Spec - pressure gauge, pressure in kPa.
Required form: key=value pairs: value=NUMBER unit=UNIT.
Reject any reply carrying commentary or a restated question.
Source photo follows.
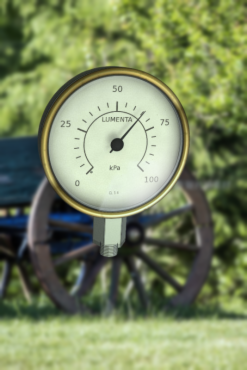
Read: value=65 unit=kPa
